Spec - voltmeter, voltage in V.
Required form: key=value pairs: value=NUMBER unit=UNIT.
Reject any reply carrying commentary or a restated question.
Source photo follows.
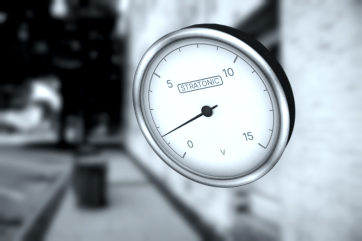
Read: value=1.5 unit=V
